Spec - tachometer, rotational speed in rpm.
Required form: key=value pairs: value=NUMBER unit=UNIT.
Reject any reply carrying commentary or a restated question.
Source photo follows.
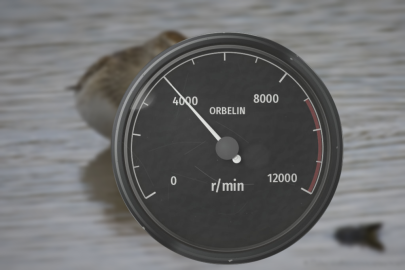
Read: value=4000 unit=rpm
